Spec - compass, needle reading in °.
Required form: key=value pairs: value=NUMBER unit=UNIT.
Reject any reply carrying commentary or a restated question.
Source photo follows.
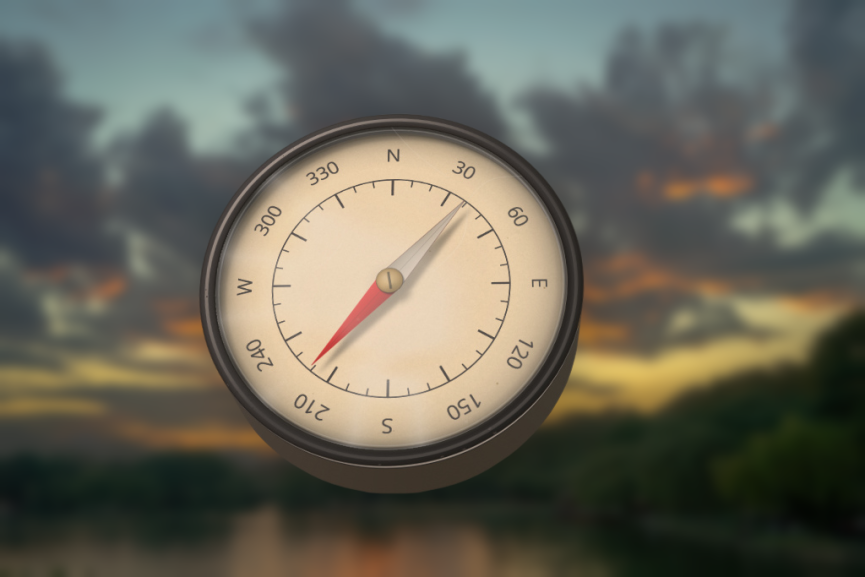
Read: value=220 unit=°
